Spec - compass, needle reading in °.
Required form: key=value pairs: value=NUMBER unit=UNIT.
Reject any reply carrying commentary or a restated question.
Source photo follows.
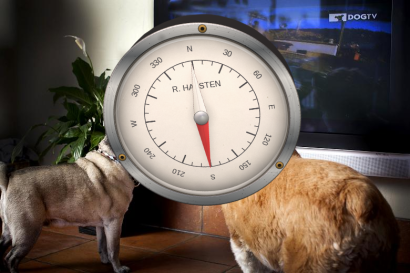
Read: value=180 unit=°
